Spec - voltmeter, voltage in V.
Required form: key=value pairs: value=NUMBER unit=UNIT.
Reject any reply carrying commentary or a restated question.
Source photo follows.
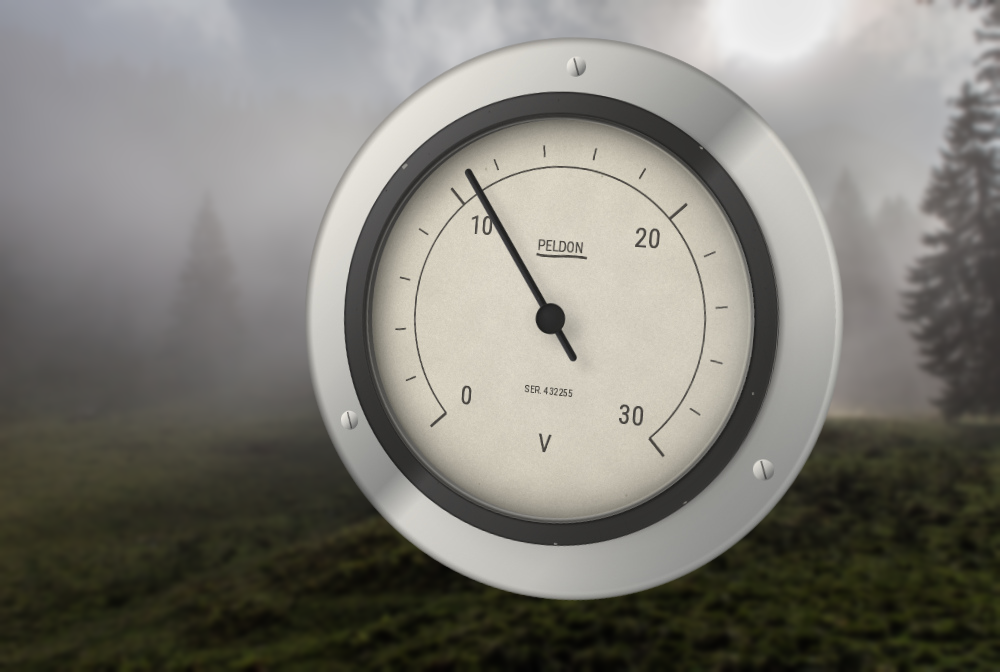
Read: value=11 unit=V
